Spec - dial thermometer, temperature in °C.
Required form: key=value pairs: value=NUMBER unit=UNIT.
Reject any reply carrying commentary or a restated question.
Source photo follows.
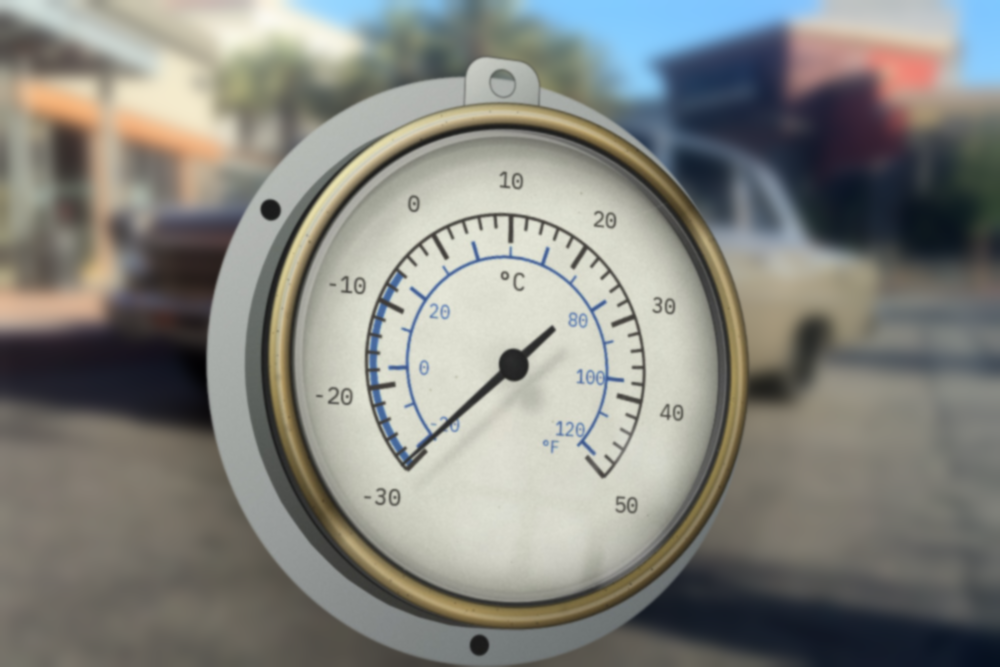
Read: value=-29 unit=°C
